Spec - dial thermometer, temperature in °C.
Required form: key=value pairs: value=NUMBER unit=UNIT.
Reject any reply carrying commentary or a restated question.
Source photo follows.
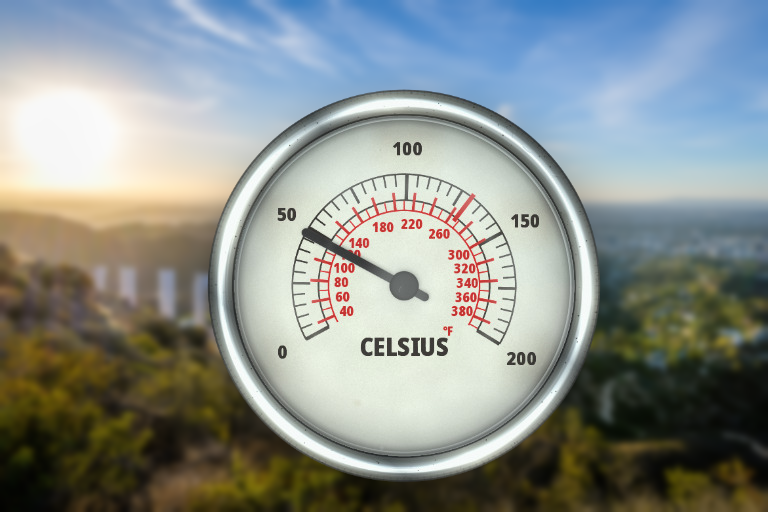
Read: value=47.5 unit=°C
